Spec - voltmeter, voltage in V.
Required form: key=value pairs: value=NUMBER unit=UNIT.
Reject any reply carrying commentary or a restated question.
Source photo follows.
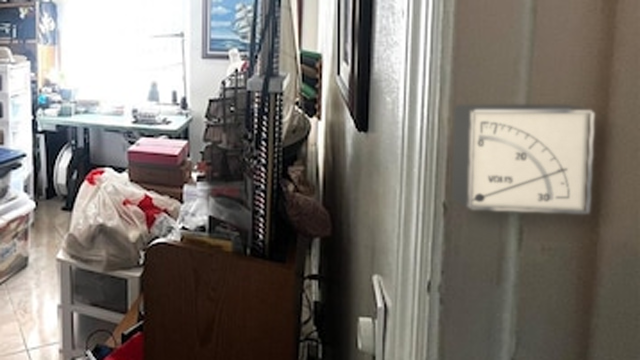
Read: value=26 unit=V
